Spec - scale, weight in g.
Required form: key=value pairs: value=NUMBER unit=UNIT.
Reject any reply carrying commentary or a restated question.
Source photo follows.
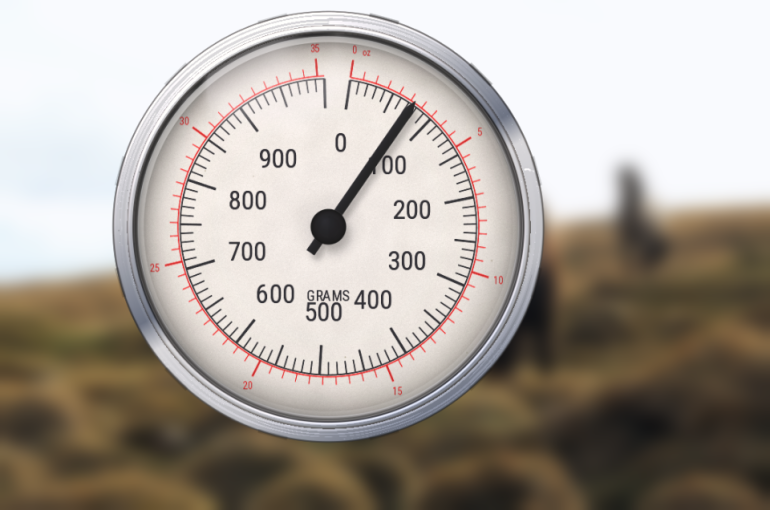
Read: value=75 unit=g
